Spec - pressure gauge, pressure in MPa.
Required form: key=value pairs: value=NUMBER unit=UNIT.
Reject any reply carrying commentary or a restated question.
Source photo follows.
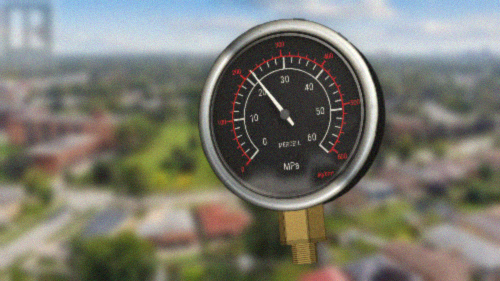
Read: value=22 unit=MPa
